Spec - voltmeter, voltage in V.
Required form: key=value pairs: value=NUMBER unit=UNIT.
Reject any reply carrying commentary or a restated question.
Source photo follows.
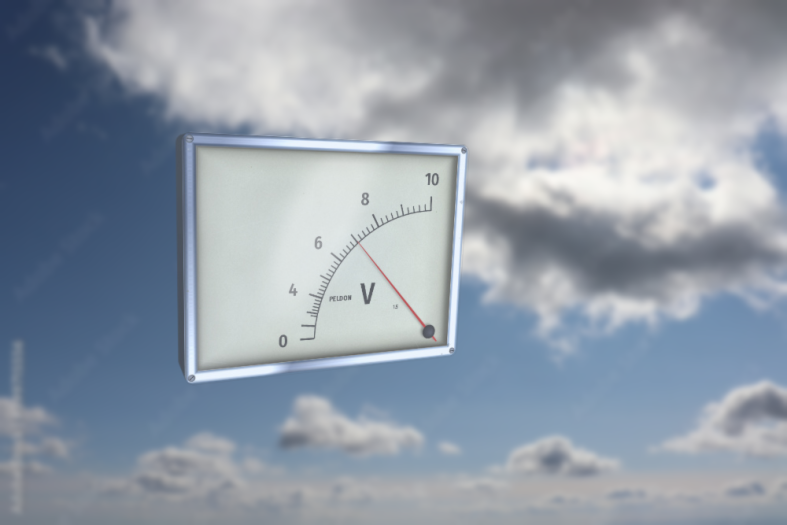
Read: value=7 unit=V
